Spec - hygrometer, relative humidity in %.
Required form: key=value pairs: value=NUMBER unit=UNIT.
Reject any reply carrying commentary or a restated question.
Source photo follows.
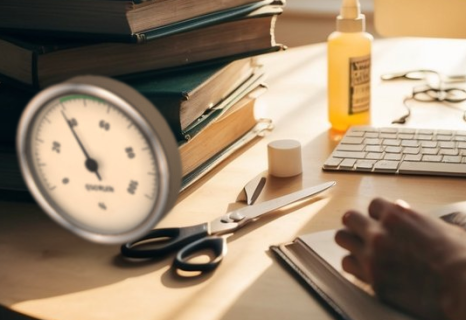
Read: value=40 unit=%
